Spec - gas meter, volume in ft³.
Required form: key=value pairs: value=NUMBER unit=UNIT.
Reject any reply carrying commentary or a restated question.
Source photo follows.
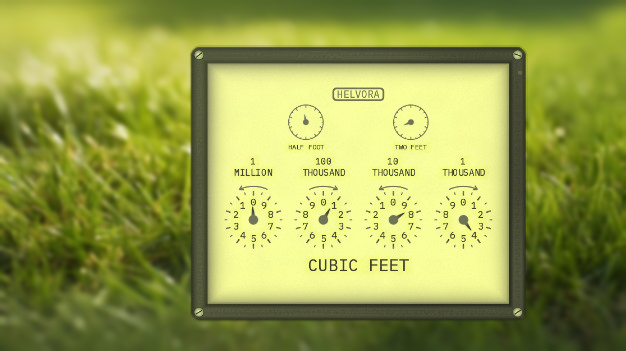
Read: value=8400 unit=ft³
